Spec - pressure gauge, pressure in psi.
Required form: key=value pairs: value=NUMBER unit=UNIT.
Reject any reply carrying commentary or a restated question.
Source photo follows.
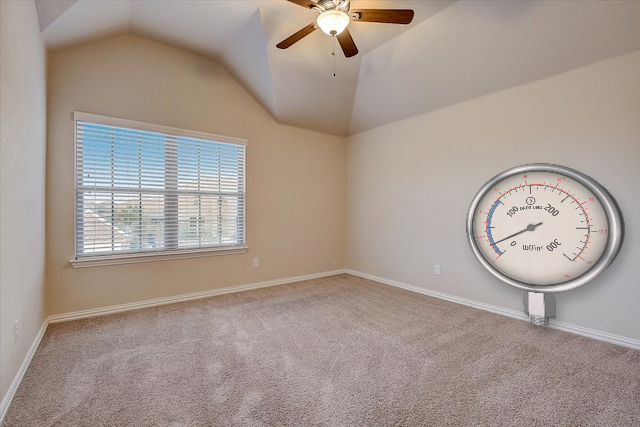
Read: value=20 unit=psi
